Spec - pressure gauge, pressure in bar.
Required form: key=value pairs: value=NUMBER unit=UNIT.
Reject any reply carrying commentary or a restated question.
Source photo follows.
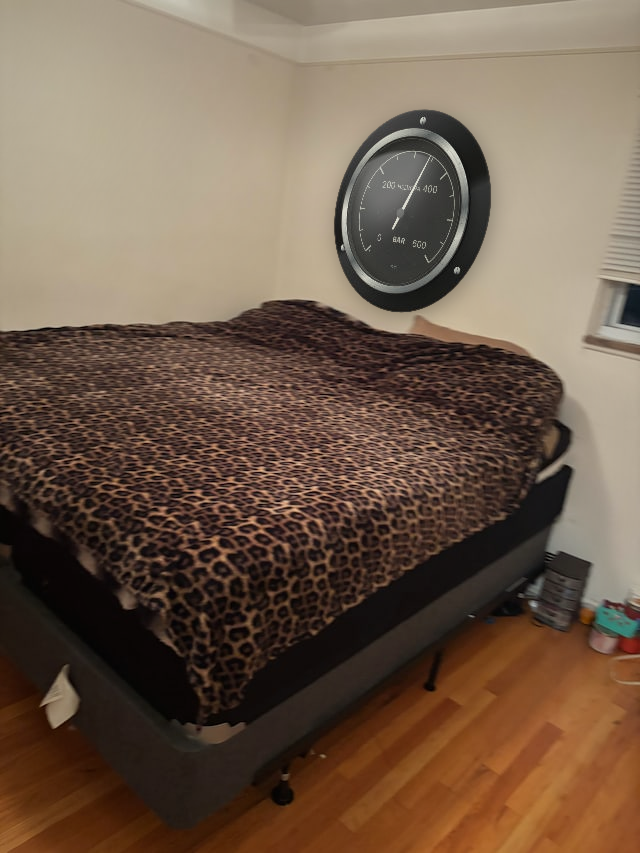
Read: value=350 unit=bar
